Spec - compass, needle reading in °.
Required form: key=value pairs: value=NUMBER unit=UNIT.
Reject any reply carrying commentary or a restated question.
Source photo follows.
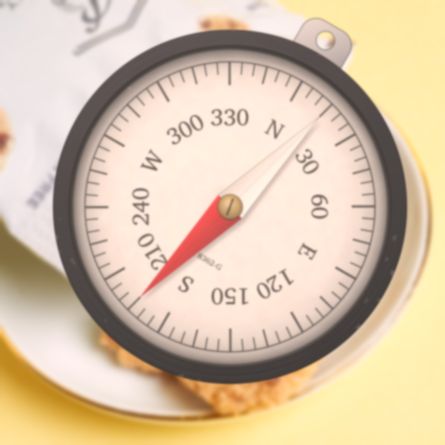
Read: value=195 unit=°
